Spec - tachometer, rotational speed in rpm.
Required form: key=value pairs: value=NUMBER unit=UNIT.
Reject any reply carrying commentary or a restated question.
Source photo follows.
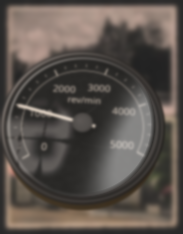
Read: value=1000 unit=rpm
